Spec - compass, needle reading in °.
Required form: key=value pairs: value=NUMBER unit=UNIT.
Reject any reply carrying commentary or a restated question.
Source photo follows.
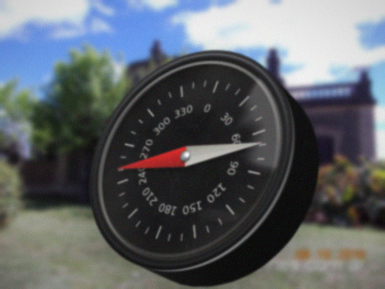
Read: value=250 unit=°
